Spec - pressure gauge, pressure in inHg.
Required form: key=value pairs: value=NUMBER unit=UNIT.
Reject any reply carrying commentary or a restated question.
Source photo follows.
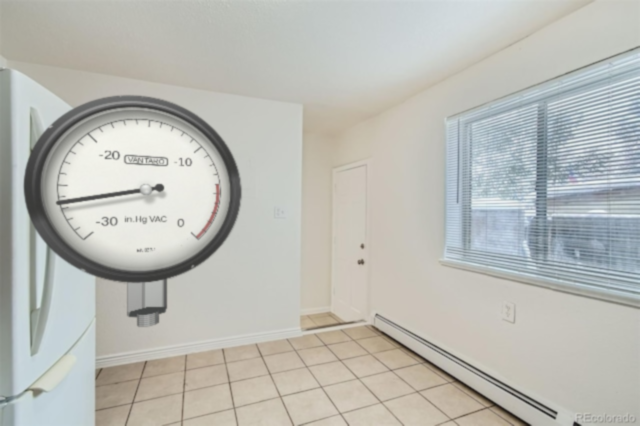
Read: value=-26.5 unit=inHg
